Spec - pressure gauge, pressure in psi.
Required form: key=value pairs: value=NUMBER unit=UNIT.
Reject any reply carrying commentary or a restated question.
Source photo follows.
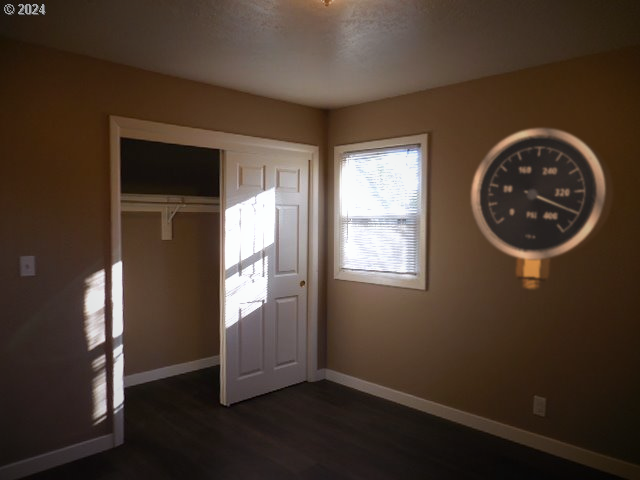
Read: value=360 unit=psi
